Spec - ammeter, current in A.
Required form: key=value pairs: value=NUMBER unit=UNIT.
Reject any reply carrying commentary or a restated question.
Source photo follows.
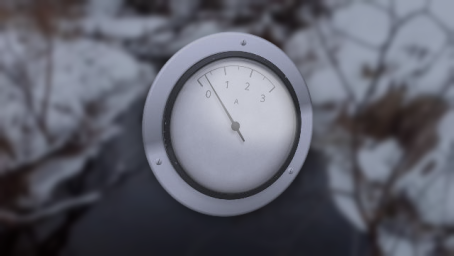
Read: value=0.25 unit=A
